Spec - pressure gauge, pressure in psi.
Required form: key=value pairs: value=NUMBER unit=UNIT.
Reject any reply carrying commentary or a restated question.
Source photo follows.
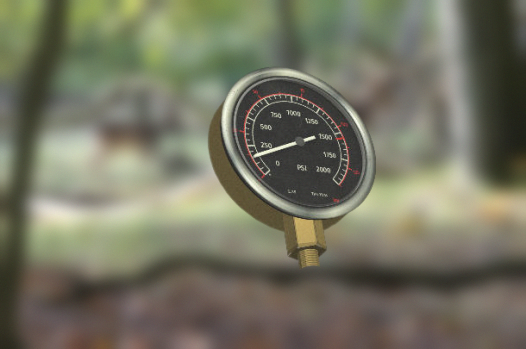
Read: value=150 unit=psi
